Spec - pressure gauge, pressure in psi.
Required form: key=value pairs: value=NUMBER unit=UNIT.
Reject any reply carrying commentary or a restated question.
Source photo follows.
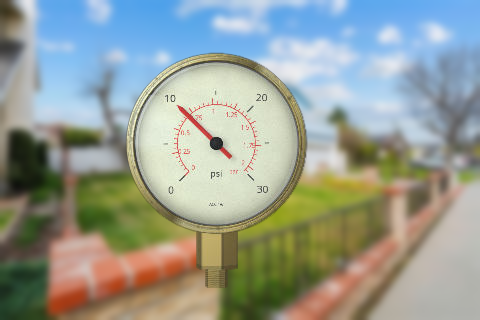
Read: value=10 unit=psi
